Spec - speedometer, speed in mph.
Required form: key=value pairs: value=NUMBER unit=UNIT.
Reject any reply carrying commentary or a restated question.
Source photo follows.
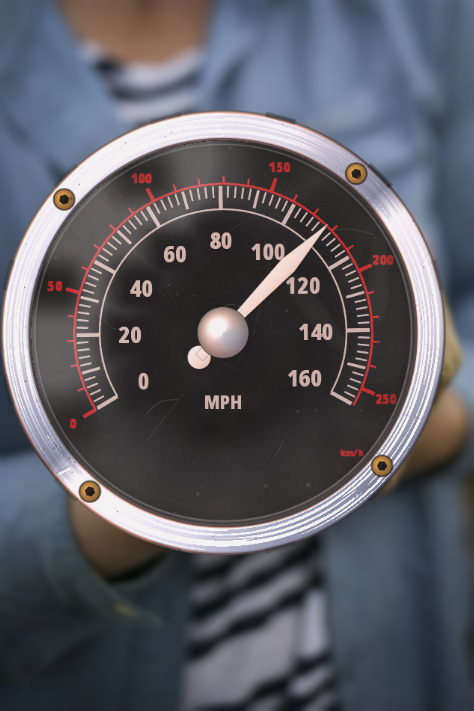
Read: value=110 unit=mph
